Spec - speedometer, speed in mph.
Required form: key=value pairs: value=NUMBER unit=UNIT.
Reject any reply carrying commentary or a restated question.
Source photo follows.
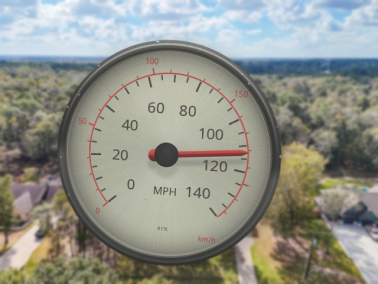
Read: value=112.5 unit=mph
